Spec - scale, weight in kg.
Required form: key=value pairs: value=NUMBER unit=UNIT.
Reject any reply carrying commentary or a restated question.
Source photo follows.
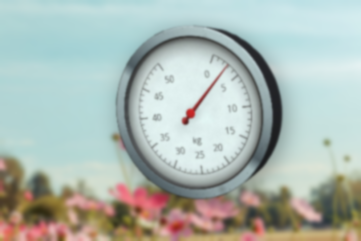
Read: value=3 unit=kg
